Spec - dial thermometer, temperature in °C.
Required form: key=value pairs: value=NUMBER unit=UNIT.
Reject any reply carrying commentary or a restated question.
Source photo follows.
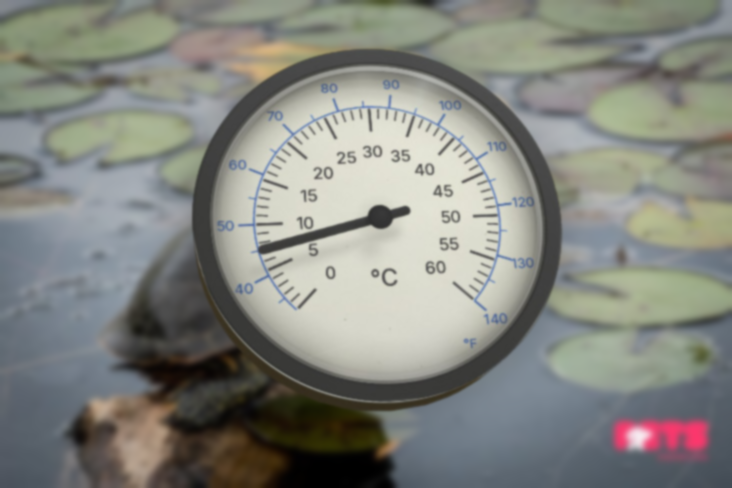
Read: value=7 unit=°C
